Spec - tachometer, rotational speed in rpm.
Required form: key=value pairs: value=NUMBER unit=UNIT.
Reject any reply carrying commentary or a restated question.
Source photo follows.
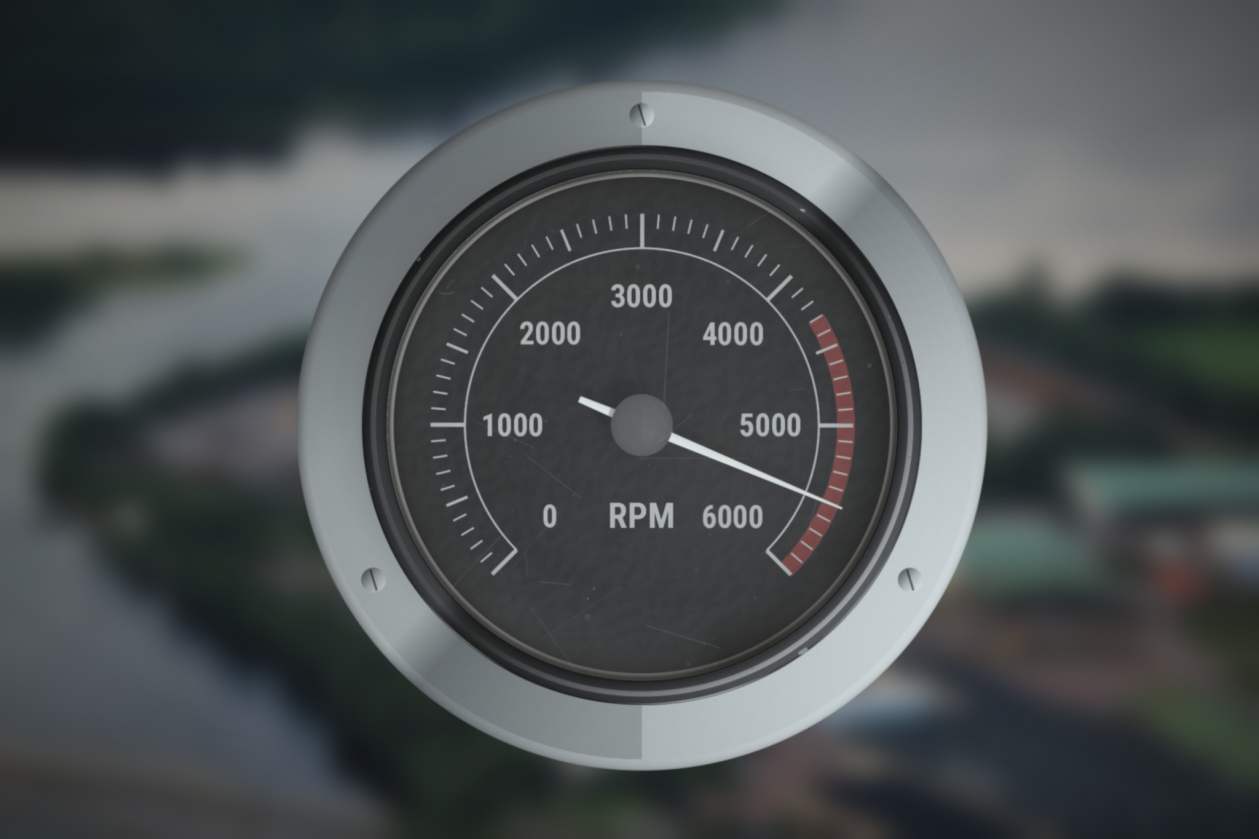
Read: value=5500 unit=rpm
